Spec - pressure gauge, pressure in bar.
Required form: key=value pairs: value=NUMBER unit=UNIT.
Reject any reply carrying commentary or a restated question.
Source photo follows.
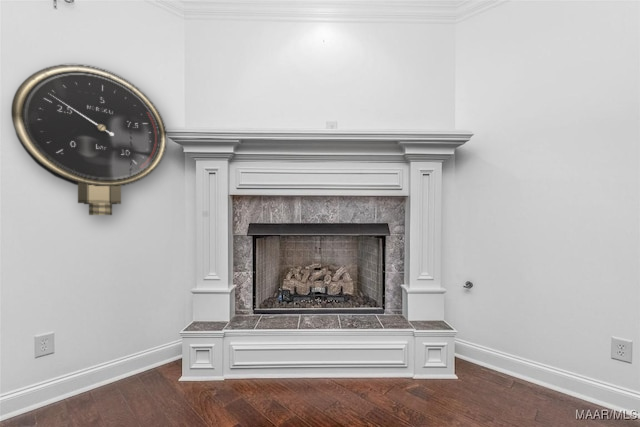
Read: value=2.75 unit=bar
